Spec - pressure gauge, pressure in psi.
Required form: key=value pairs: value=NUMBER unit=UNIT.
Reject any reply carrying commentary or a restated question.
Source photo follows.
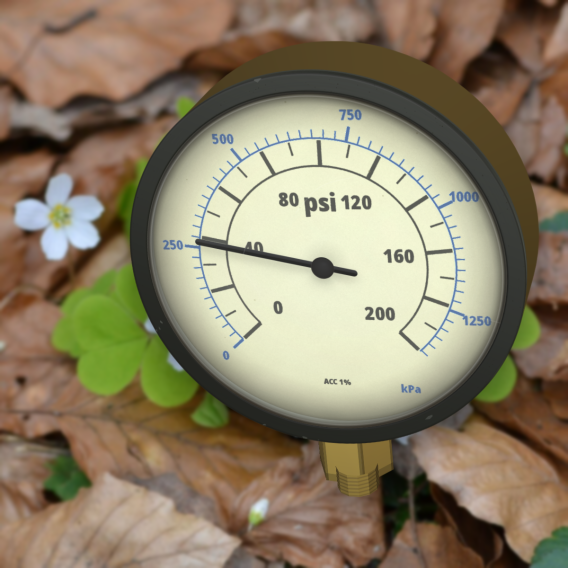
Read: value=40 unit=psi
